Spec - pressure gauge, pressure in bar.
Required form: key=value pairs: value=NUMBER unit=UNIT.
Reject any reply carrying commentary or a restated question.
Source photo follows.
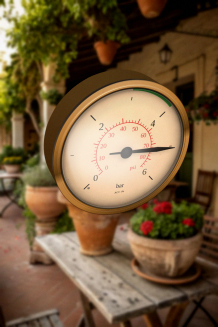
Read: value=5 unit=bar
